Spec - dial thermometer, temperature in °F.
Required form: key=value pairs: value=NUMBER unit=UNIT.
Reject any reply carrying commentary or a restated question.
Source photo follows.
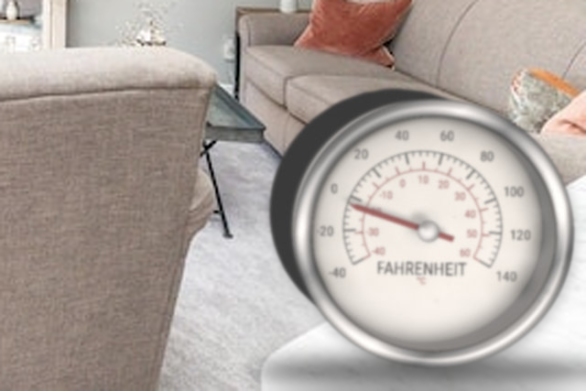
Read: value=-4 unit=°F
